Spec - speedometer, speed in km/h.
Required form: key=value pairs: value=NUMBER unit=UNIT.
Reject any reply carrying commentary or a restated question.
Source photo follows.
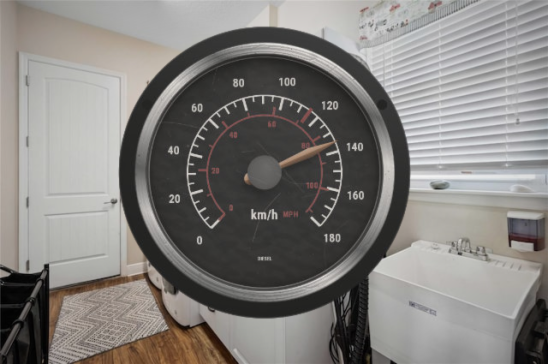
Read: value=135 unit=km/h
